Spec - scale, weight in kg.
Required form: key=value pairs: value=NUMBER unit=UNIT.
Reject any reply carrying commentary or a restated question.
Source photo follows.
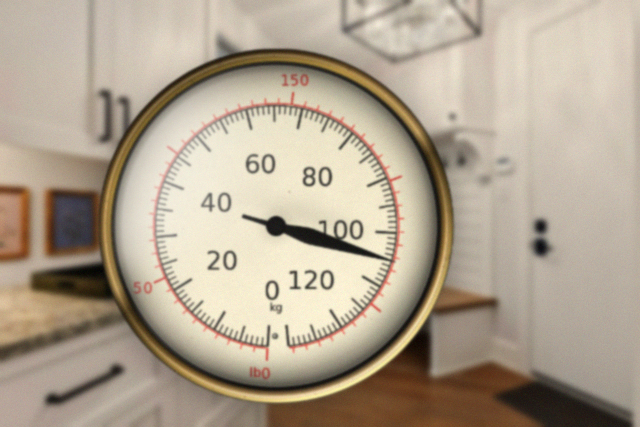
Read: value=105 unit=kg
